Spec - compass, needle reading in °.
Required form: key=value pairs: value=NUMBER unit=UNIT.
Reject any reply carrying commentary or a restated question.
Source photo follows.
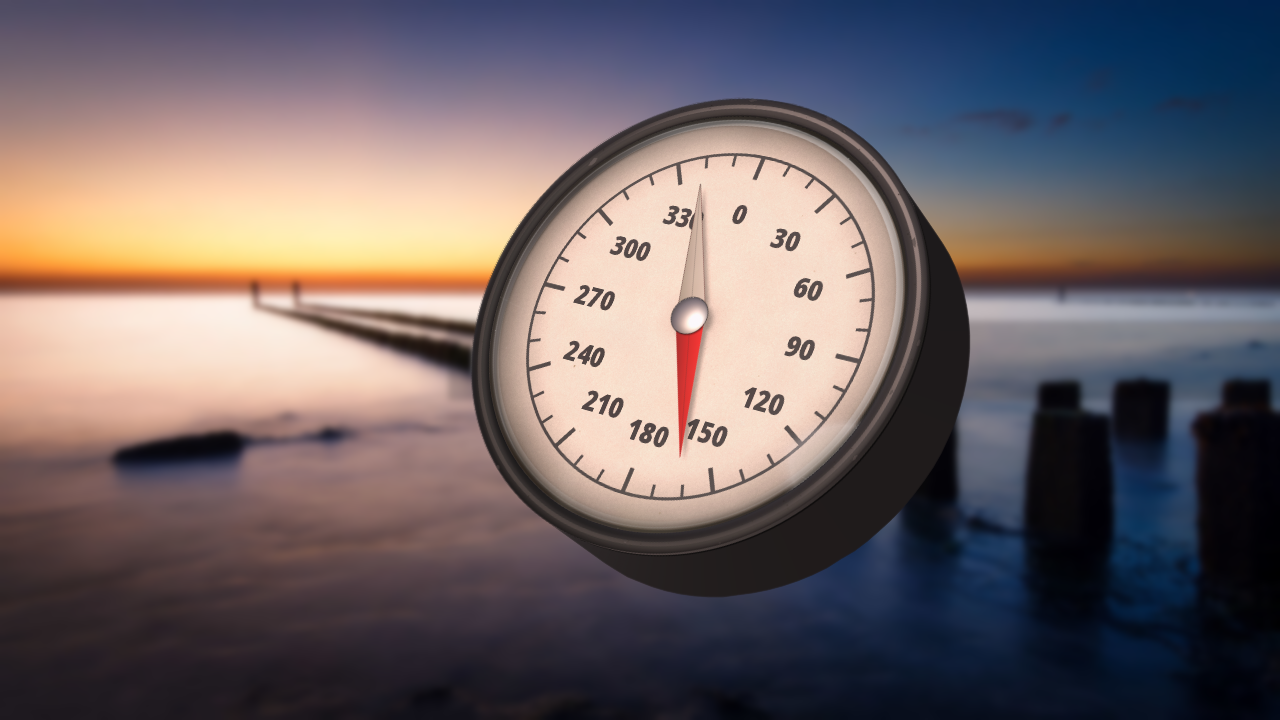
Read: value=160 unit=°
